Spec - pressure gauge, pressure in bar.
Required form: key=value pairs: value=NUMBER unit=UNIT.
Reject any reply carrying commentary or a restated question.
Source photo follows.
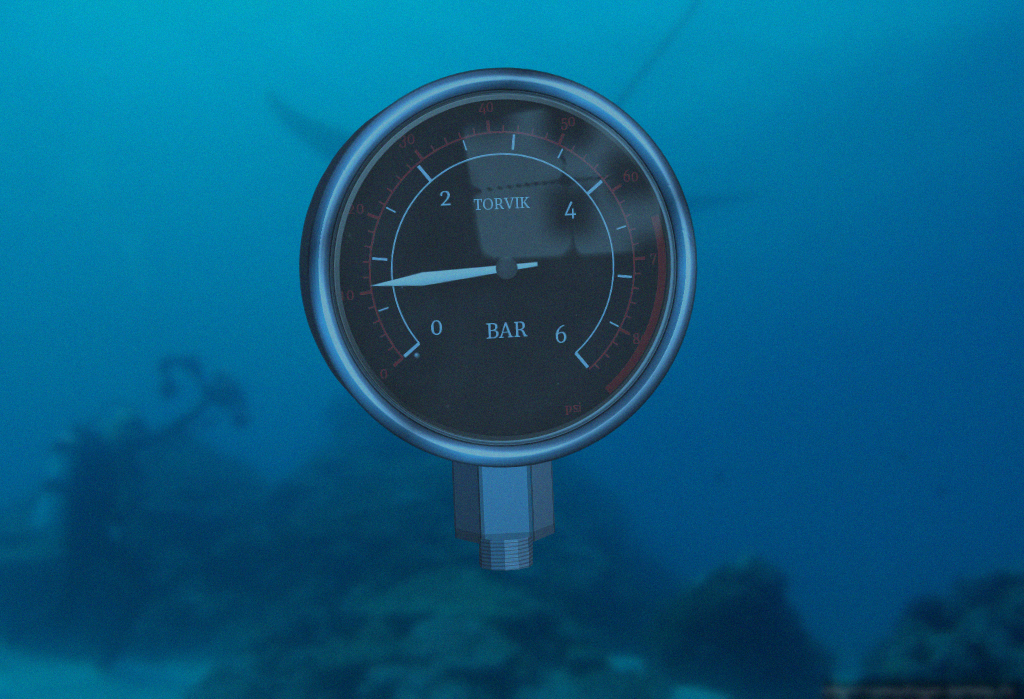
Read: value=0.75 unit=bar
